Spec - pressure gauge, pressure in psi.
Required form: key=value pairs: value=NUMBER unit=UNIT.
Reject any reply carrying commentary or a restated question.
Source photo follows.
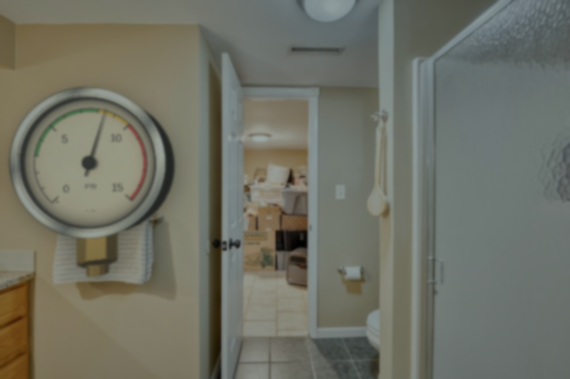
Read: value=8.5 unit=psi
